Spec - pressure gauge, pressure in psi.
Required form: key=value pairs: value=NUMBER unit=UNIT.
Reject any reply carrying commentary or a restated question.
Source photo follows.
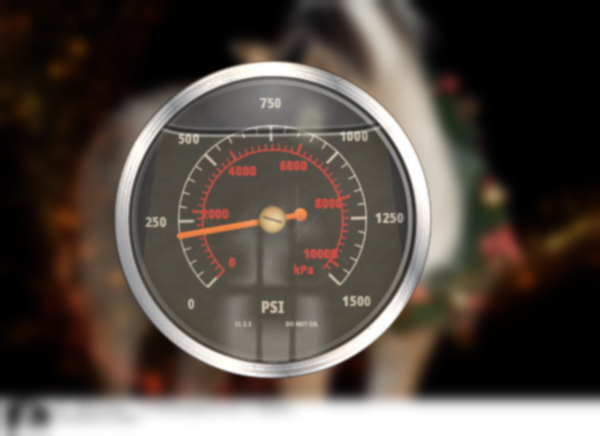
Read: value=200 unit=psi
